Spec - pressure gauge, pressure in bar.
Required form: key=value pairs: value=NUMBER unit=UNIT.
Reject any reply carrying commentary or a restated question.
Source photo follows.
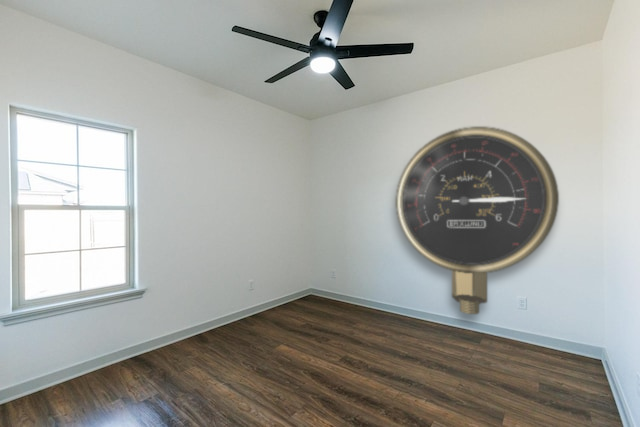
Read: value=5.25 unit=bar
